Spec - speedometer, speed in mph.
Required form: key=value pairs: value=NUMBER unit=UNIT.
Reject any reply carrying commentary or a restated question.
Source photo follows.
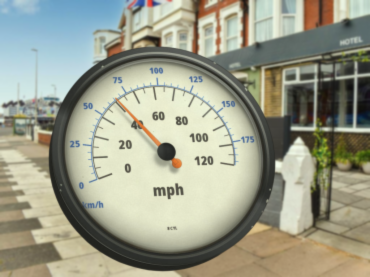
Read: value=40 unit=mph
